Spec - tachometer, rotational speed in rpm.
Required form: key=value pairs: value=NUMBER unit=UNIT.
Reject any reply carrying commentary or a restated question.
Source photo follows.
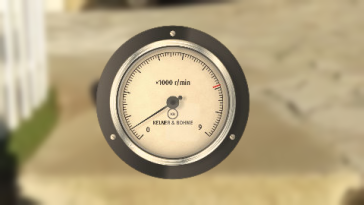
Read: value=500 unit=rpm
